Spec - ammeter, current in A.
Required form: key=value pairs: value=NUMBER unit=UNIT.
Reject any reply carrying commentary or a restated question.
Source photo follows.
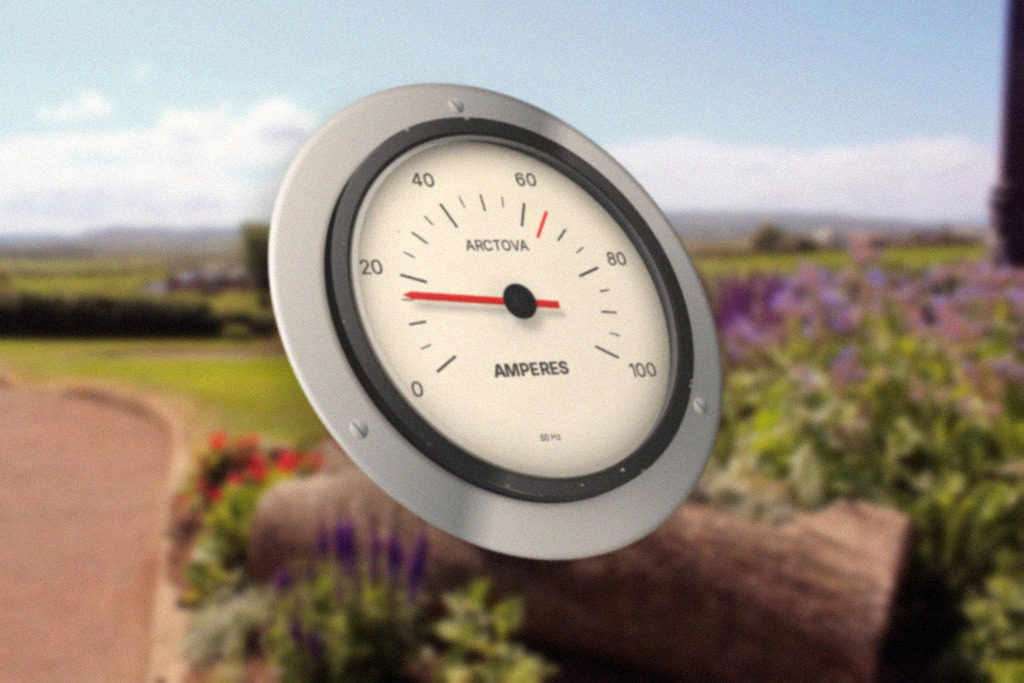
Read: value=15 unit=A
